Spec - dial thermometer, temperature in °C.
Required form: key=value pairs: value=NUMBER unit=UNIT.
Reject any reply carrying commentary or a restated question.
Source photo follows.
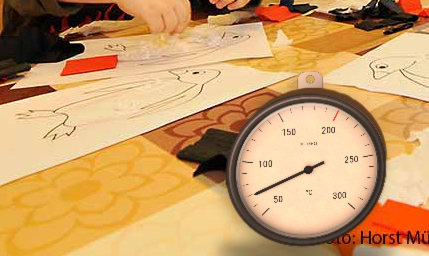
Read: value=70 unit=°C
